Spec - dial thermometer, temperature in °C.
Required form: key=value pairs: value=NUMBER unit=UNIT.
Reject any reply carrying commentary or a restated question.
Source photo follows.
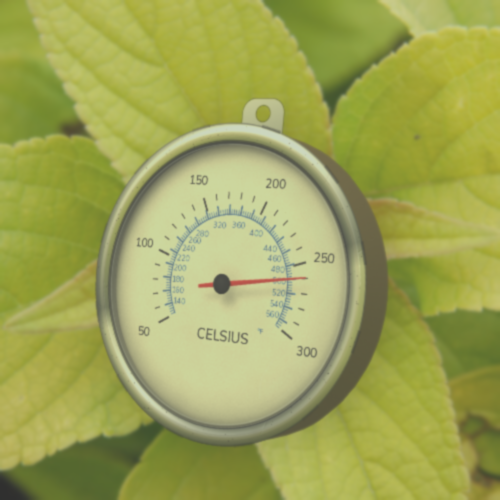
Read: value=260 unit=°C
